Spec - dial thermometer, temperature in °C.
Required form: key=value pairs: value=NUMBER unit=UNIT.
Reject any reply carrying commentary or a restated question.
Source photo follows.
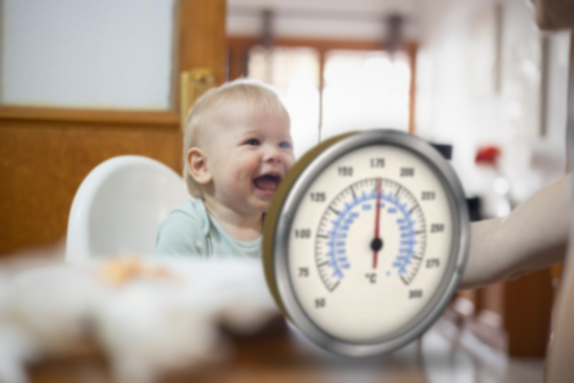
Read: value=175 unit=°C
